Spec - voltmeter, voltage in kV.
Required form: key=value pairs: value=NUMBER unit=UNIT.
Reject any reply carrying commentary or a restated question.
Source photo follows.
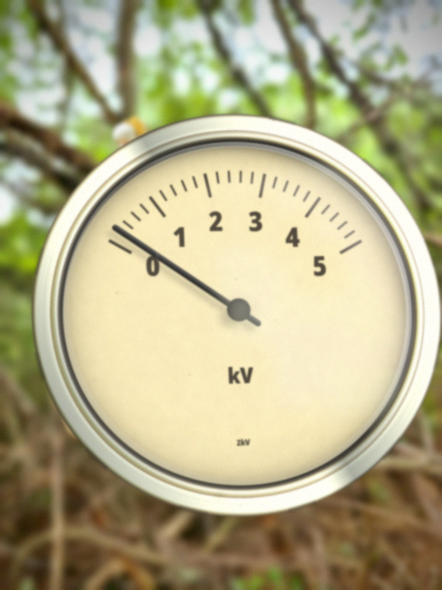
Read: value=0.2 unit=kV
